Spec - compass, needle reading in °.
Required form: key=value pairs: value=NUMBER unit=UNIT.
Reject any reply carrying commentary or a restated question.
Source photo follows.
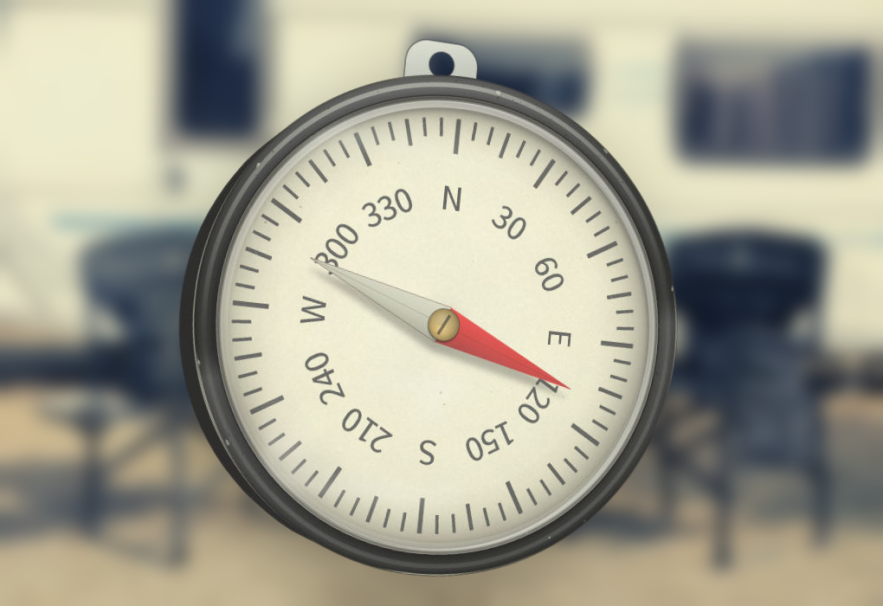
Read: value=110 unit=°
